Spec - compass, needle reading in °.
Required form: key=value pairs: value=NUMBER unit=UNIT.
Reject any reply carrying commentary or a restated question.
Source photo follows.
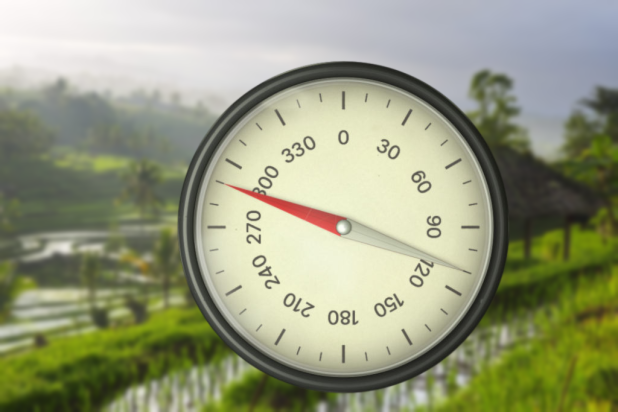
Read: value=290 unit=°
